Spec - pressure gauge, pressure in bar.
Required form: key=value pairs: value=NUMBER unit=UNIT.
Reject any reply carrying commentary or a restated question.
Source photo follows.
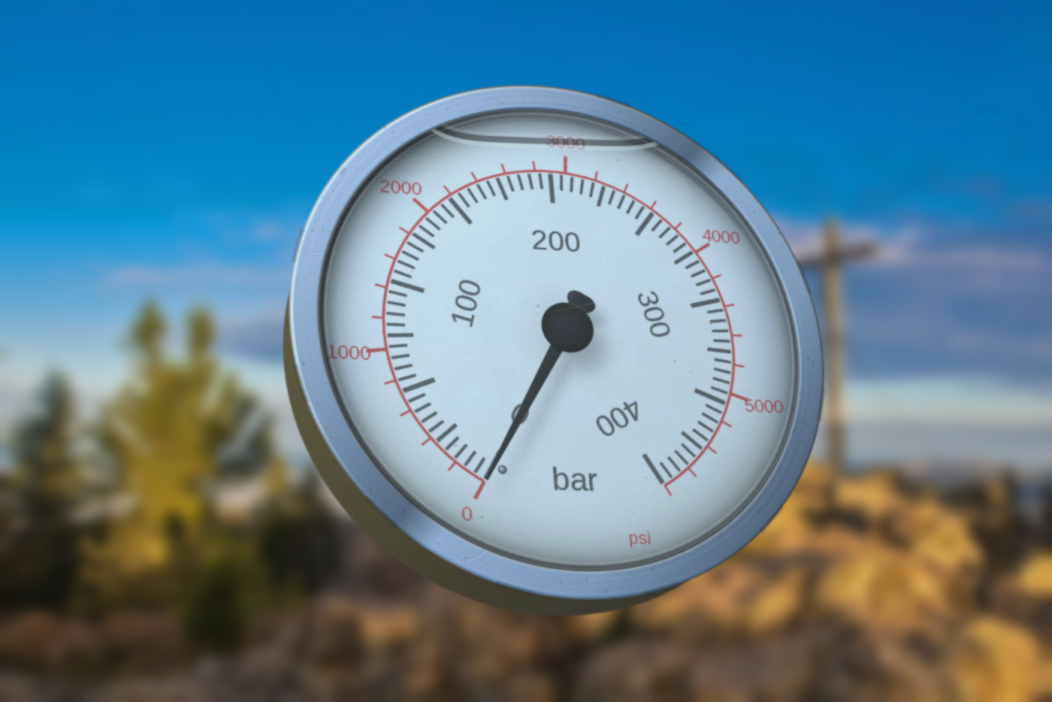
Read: value=0 unit=bar
